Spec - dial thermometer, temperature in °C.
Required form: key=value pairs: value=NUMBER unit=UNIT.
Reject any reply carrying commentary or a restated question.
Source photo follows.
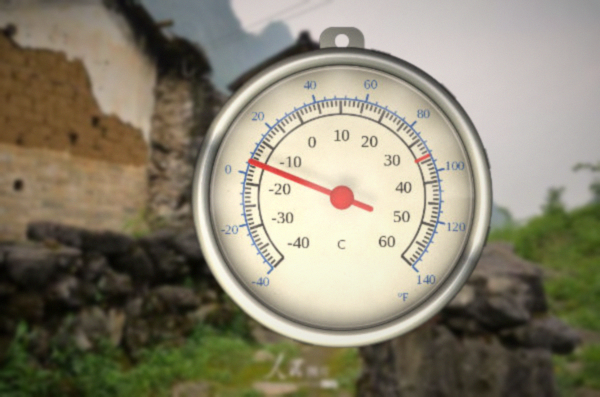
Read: value=-15 unit=°C
